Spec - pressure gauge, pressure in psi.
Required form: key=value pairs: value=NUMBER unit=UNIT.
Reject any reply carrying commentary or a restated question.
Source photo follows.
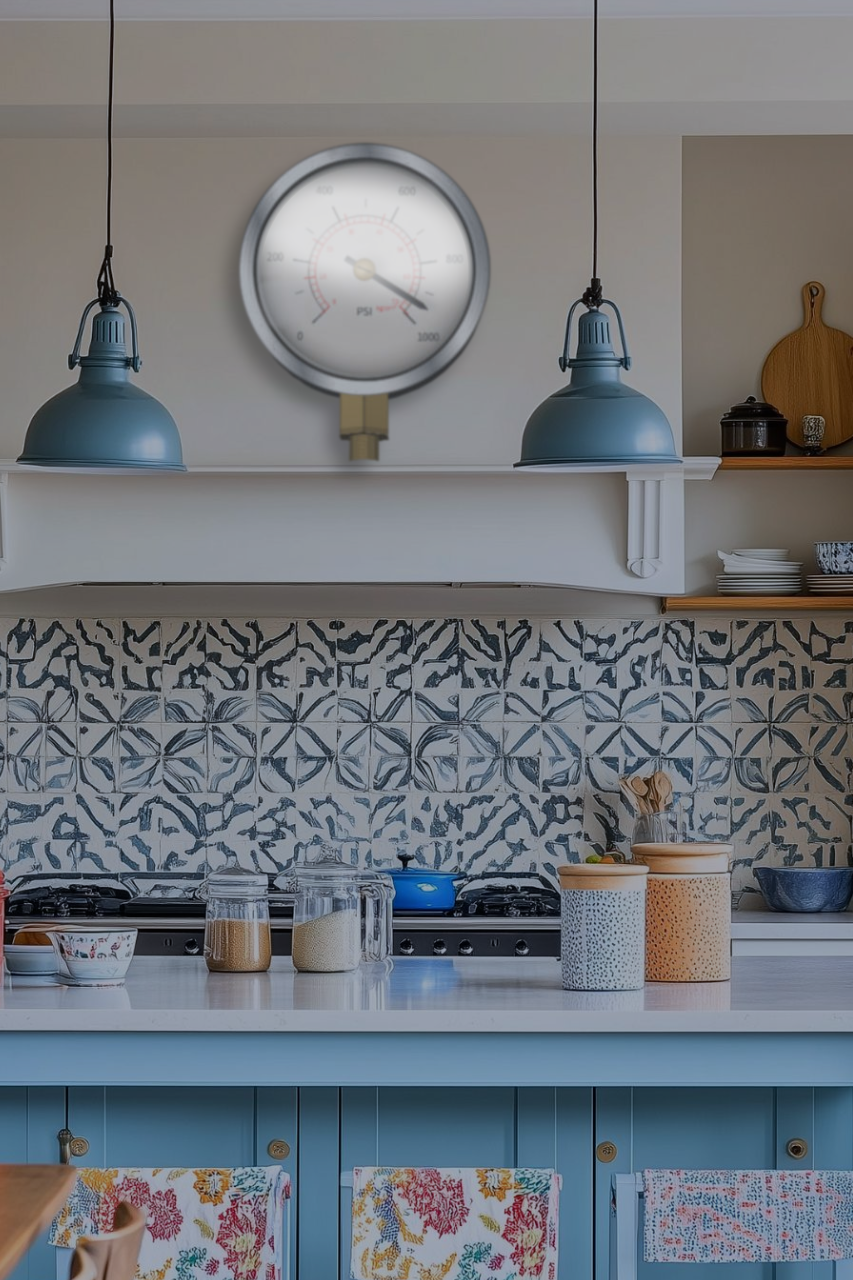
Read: value=950 unit=psi
